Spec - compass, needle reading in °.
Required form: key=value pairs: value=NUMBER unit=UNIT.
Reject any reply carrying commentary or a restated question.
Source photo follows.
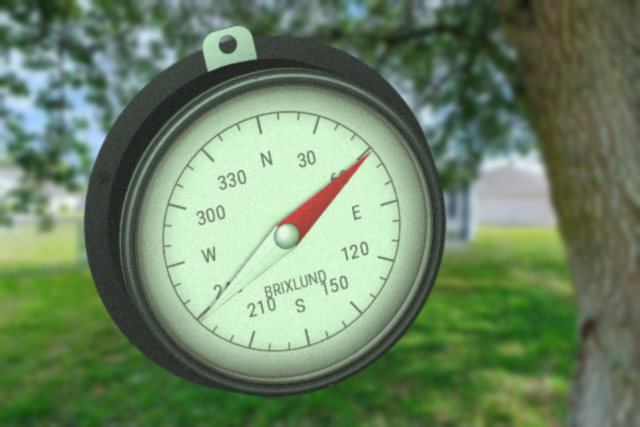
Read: value=60 unit=°
